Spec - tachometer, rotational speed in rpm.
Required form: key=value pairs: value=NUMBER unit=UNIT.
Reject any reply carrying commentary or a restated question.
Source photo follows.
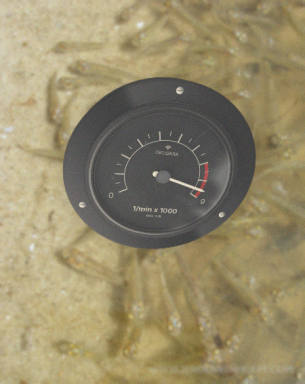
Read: value=8500 unit=rpm
